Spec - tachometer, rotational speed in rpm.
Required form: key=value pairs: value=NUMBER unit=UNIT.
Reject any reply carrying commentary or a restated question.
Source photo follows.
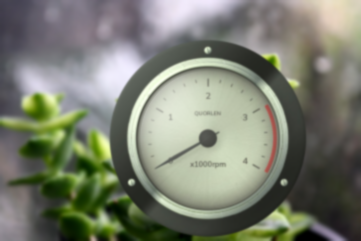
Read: value=0 unit=rpm
